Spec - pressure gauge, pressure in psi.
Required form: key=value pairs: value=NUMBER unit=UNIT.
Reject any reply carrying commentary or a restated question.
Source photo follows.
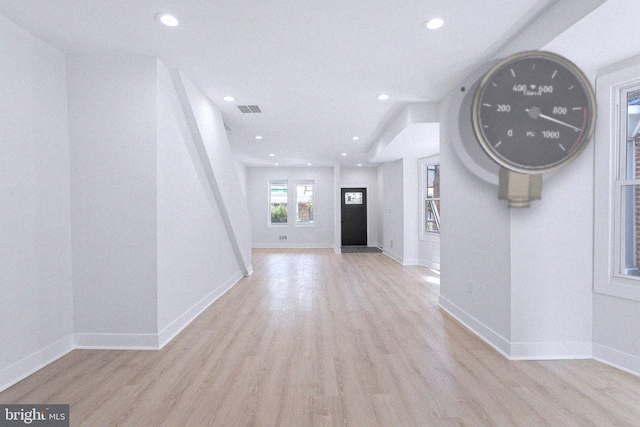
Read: value=900 unit=psi
